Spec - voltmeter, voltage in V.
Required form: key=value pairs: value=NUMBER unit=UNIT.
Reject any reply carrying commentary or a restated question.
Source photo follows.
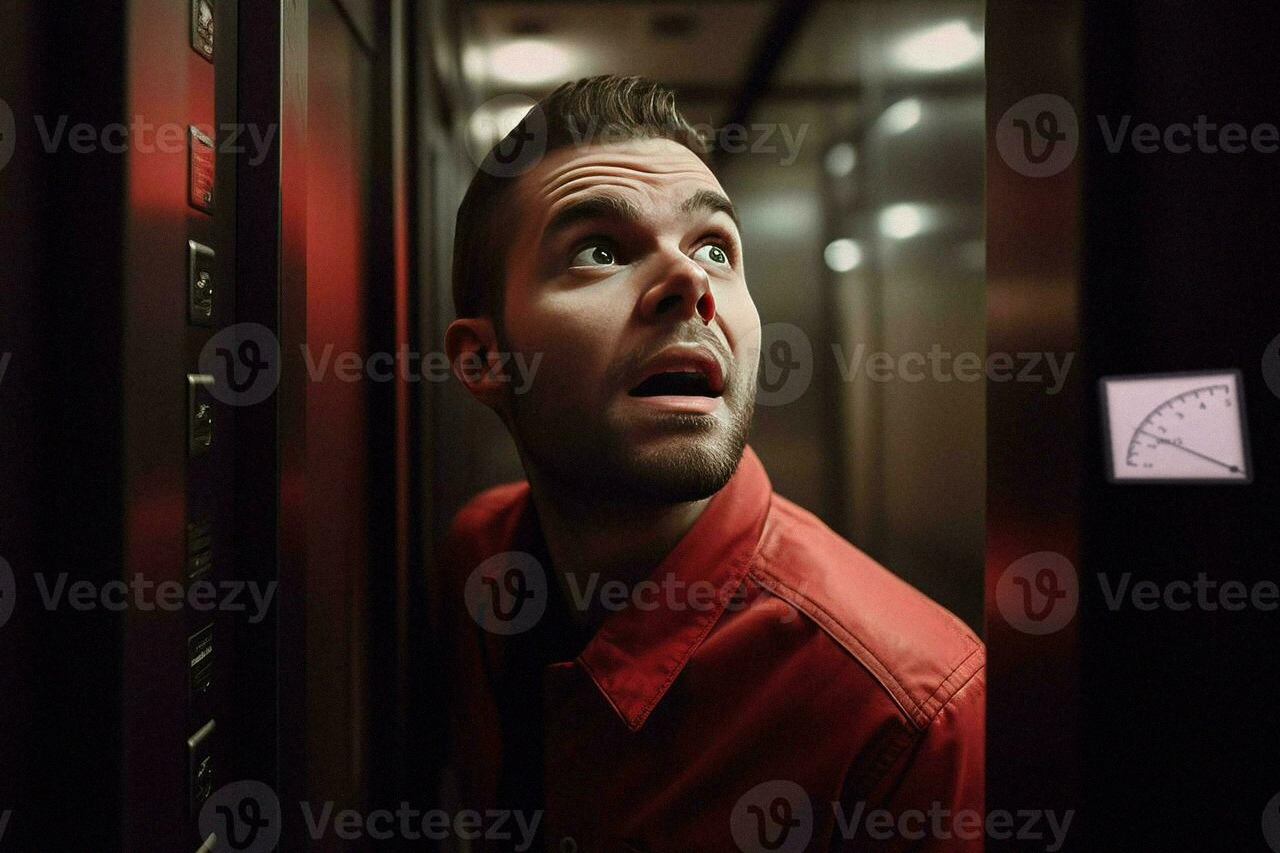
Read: value=1.5 unit=V
